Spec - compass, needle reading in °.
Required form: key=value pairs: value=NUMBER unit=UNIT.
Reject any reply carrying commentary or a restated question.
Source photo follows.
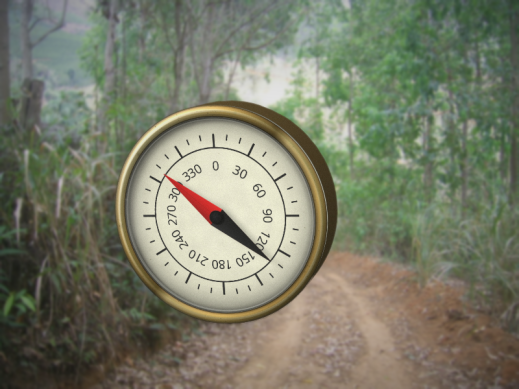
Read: value=310 unit=°
